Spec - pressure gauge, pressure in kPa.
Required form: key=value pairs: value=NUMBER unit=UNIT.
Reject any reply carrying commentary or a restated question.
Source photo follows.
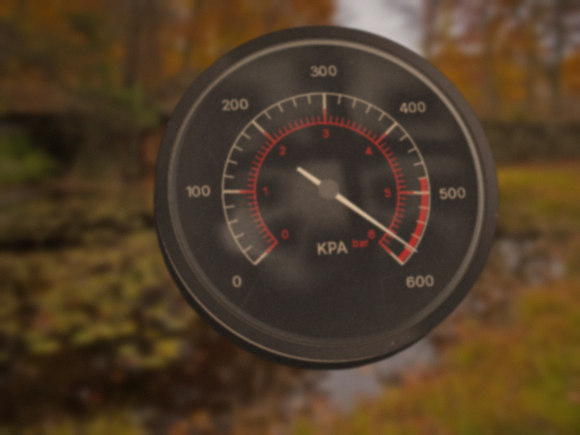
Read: value=580 unit=kPa
